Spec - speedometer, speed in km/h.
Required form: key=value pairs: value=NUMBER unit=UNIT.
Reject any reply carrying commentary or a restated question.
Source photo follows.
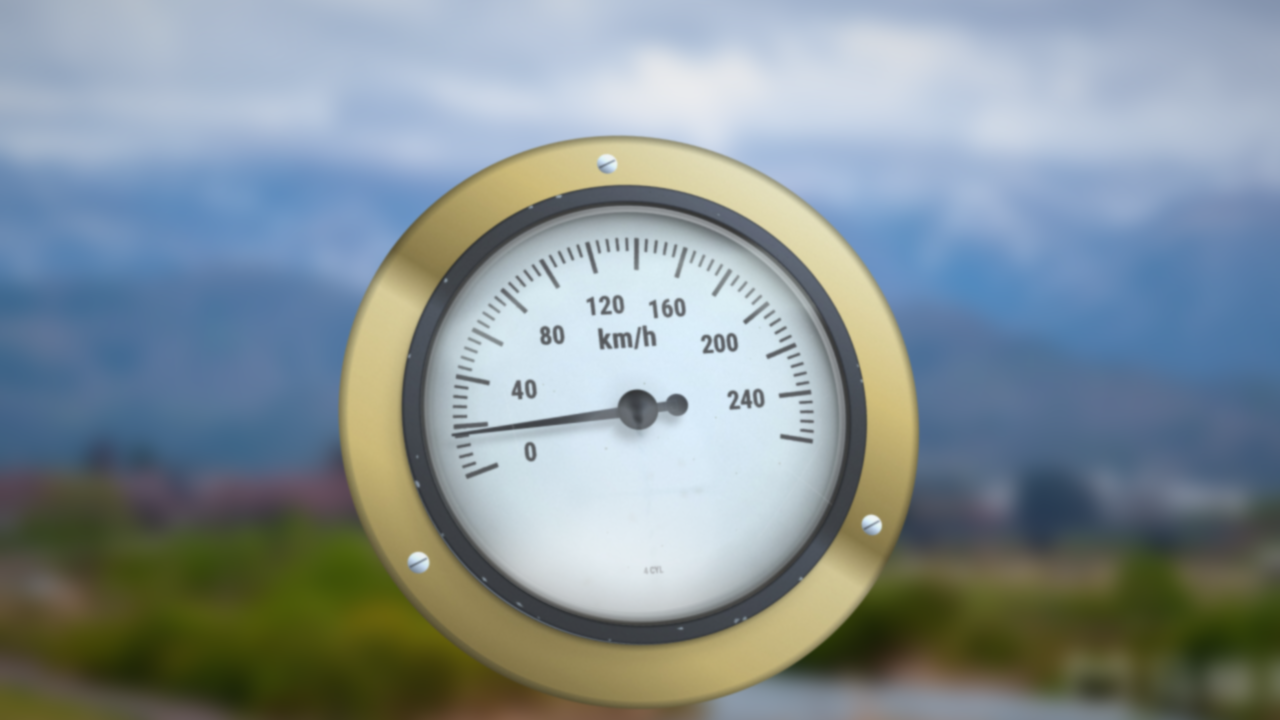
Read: value=16 unit=km/h
